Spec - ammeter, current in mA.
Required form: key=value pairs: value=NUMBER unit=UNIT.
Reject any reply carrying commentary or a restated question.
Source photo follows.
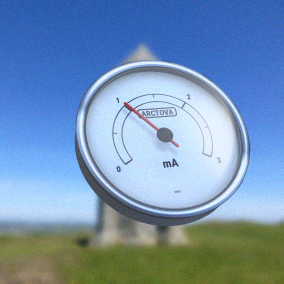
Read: value=1 unit=mA
